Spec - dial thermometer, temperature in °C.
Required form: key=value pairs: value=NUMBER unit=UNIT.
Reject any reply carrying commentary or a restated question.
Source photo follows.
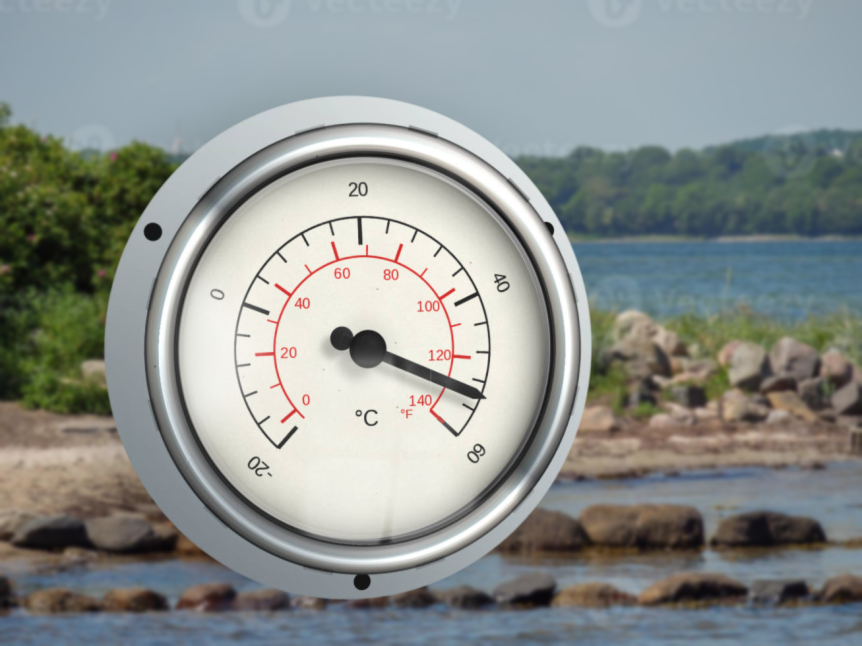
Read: value=54 unit=°C
